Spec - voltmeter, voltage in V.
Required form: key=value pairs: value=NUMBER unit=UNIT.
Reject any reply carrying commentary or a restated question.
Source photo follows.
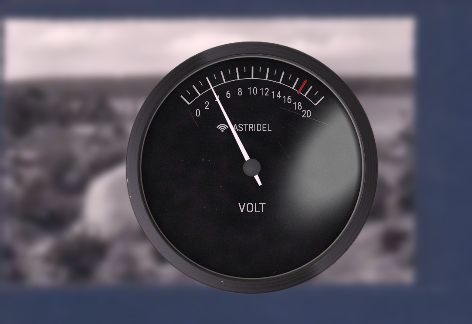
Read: value=4 unit=V
